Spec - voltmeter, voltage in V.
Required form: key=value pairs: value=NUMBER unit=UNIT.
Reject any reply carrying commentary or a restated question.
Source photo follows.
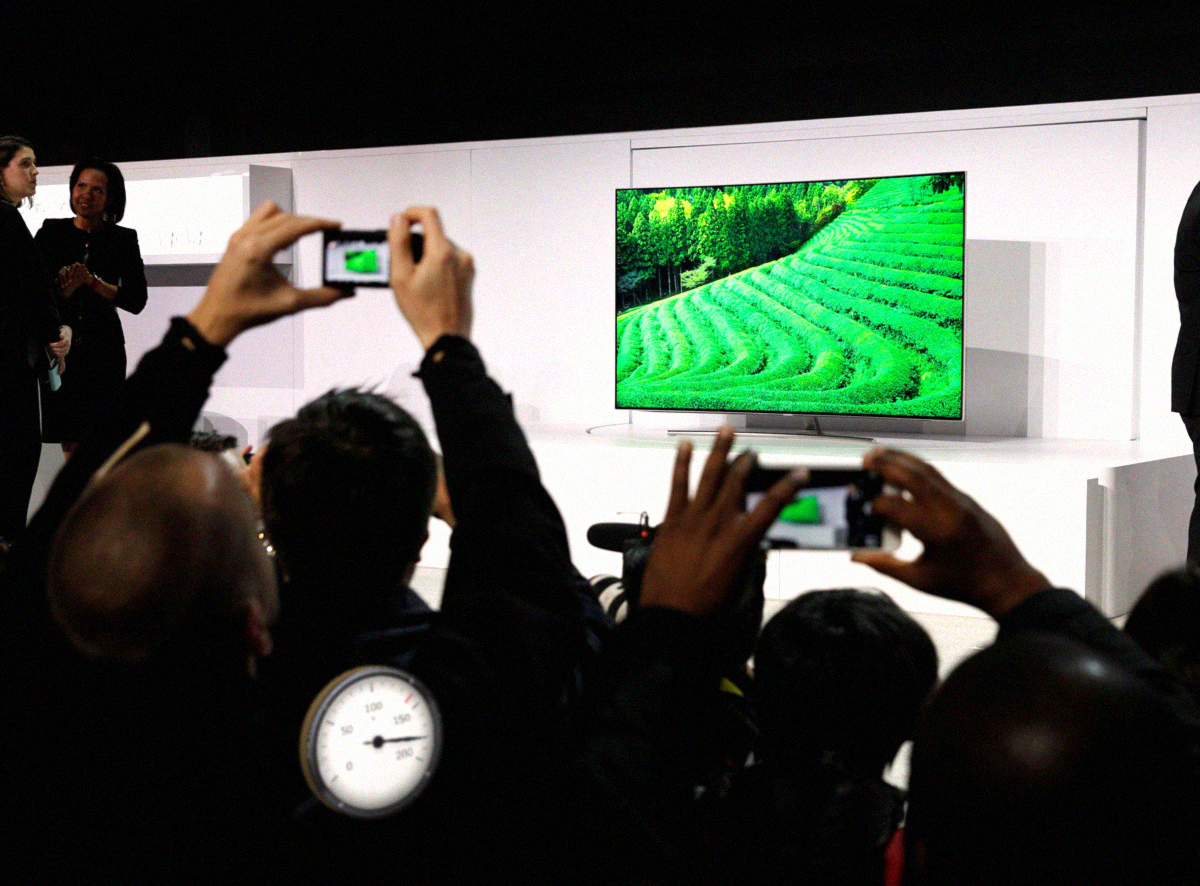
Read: value=180 unit=V
